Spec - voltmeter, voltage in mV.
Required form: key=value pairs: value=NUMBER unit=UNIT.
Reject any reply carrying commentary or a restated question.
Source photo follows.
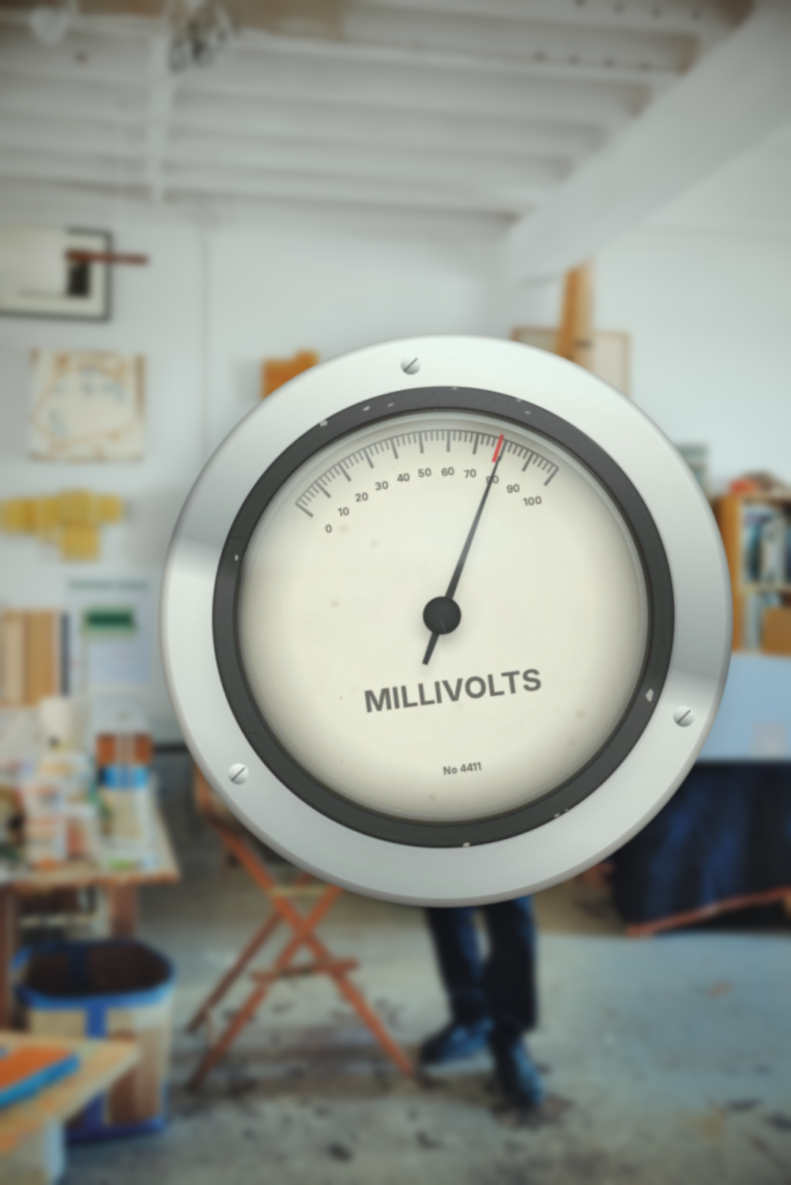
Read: value=80 unit=mV
